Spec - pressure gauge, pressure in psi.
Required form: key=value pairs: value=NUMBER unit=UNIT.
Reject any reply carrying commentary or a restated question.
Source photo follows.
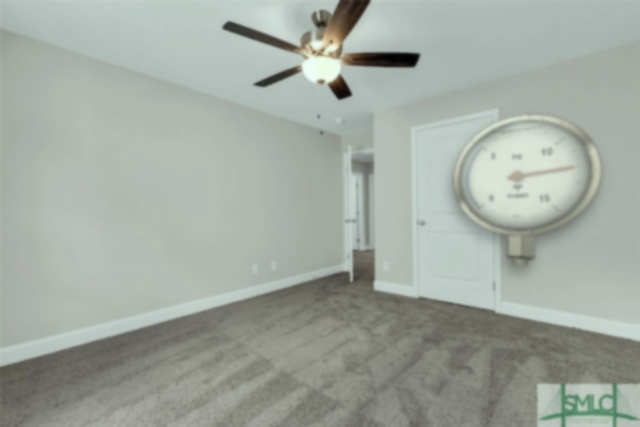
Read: value=12 unit=psi
